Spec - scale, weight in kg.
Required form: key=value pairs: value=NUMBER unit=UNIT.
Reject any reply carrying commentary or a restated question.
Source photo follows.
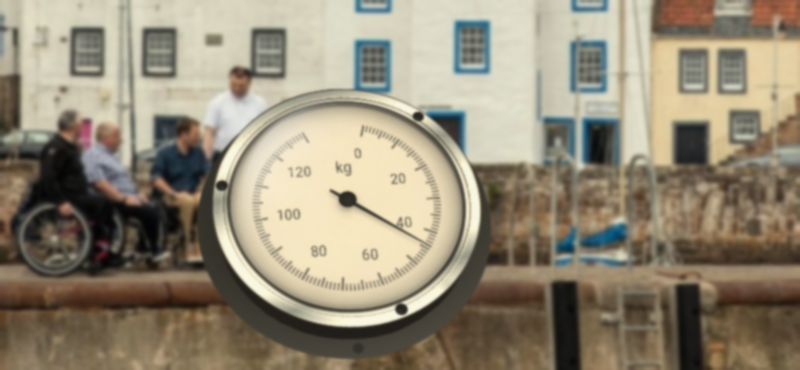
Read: value=45 unit=kg
